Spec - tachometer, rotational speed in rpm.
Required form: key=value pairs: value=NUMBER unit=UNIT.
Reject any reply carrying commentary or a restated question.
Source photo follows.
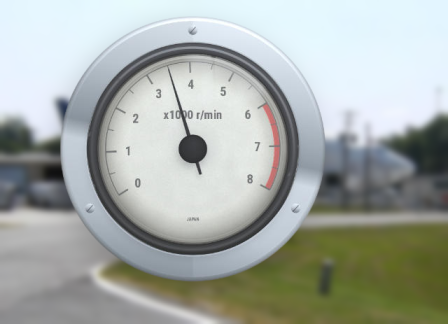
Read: value=3500 unit=rpm
